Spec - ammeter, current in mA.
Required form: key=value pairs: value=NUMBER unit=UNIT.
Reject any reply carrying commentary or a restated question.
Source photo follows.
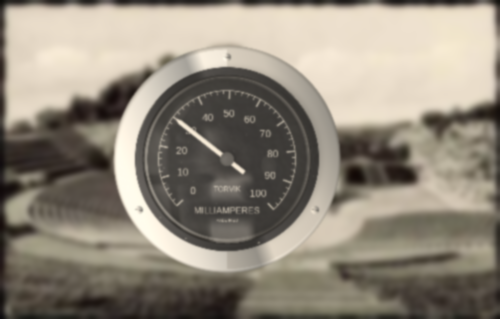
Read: value=30 unit=mA
